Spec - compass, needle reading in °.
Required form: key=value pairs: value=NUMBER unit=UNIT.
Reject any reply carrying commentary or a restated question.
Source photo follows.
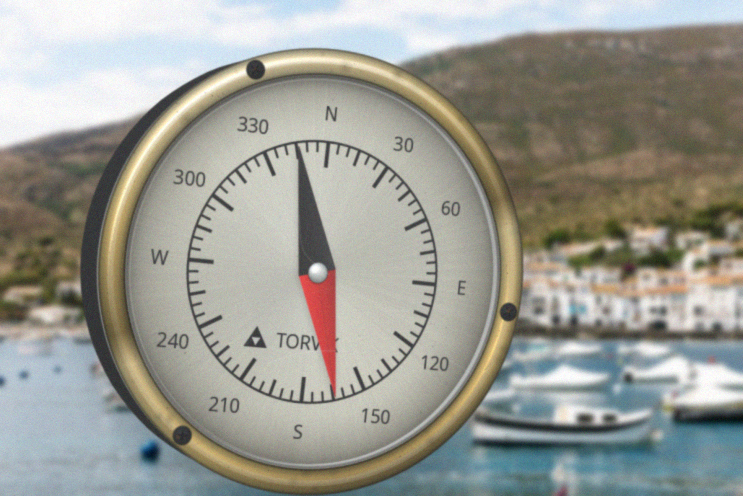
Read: value=165 unit=°
